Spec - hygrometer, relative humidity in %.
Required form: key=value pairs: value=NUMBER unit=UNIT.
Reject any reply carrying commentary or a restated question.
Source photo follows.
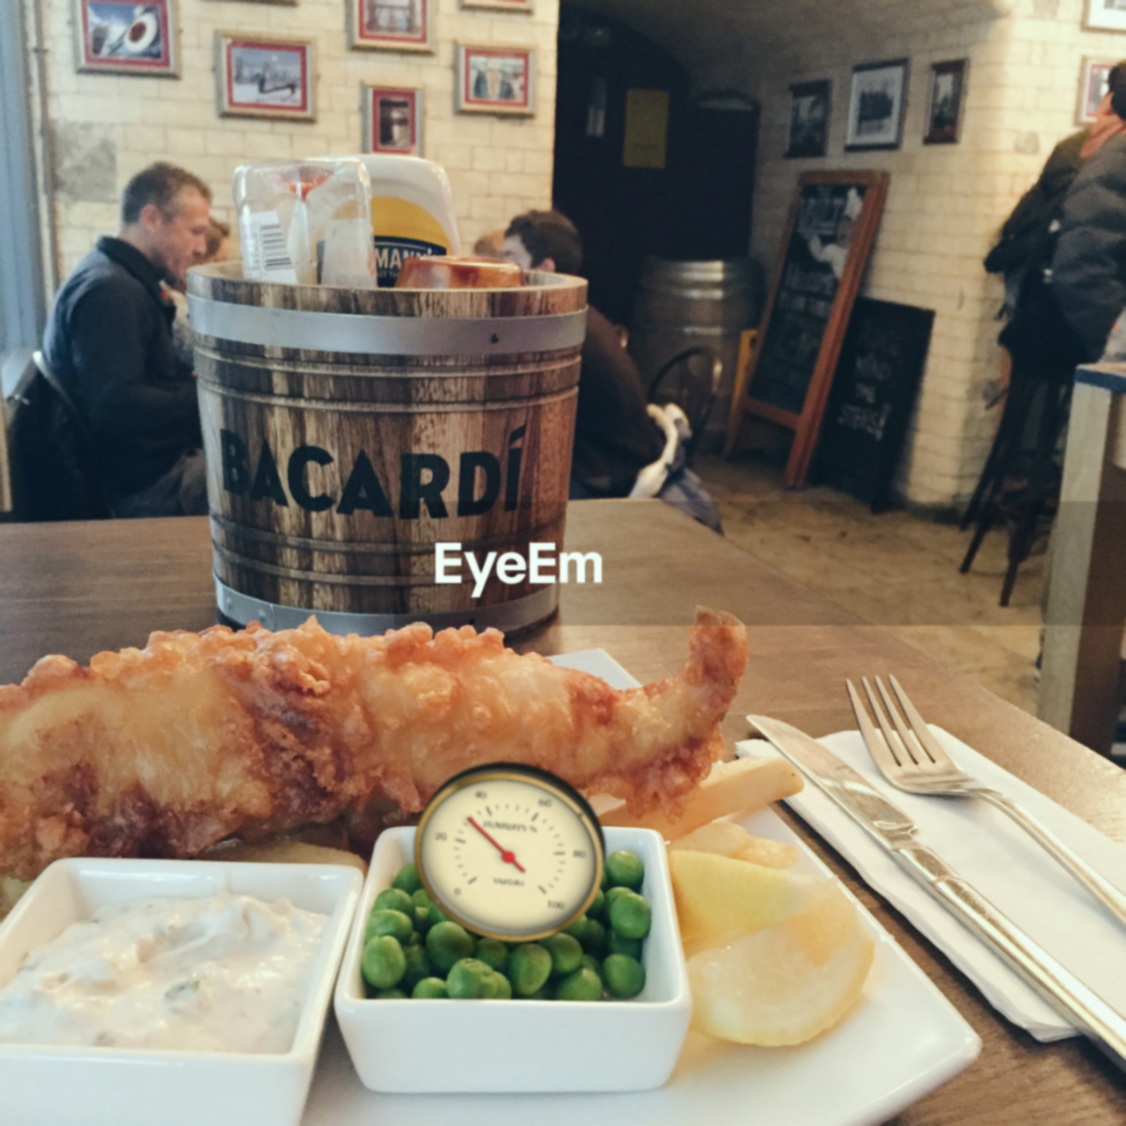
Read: value=32 unit=%
